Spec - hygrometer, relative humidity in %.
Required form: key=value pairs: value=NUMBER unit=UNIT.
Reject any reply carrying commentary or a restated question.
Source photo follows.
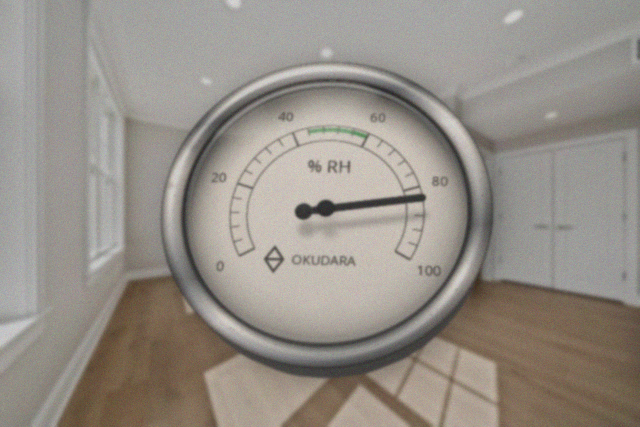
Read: value=84 unit=%
